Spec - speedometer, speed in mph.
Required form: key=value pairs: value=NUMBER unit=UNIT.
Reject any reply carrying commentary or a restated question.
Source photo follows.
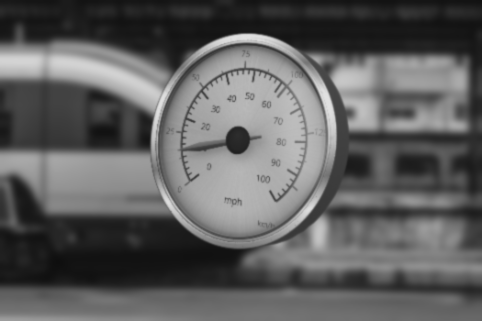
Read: value=10 unit=mph
